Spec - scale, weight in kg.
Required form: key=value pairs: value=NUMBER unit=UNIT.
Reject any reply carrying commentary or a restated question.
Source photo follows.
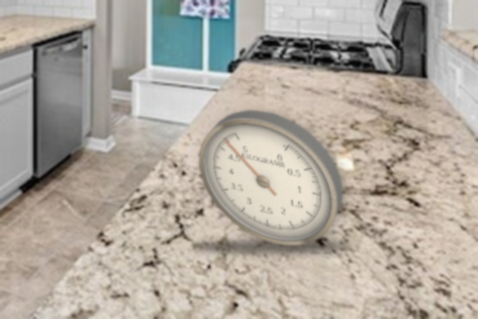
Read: value=4.75 unit=kg
